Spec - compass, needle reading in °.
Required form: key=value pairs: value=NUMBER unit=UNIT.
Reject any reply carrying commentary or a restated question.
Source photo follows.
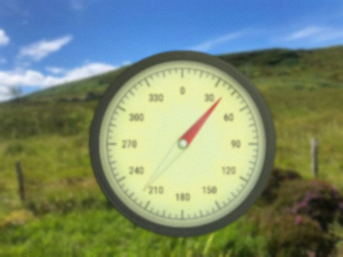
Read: value=40 unit=°
